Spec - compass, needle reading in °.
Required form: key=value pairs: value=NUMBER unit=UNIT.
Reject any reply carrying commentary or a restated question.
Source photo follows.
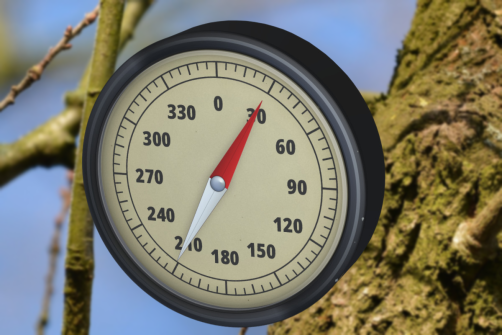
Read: value=30 unit=°
